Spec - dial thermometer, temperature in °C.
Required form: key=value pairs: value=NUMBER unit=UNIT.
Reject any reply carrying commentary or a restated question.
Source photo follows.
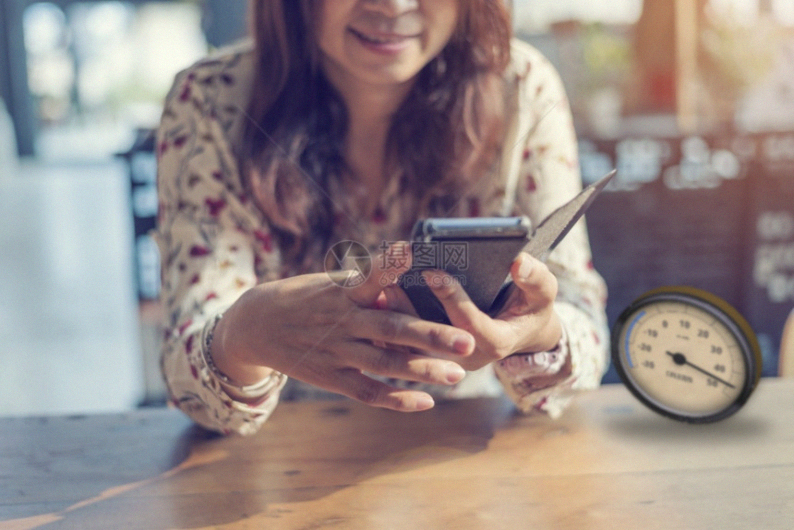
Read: value=45 unit=°C
